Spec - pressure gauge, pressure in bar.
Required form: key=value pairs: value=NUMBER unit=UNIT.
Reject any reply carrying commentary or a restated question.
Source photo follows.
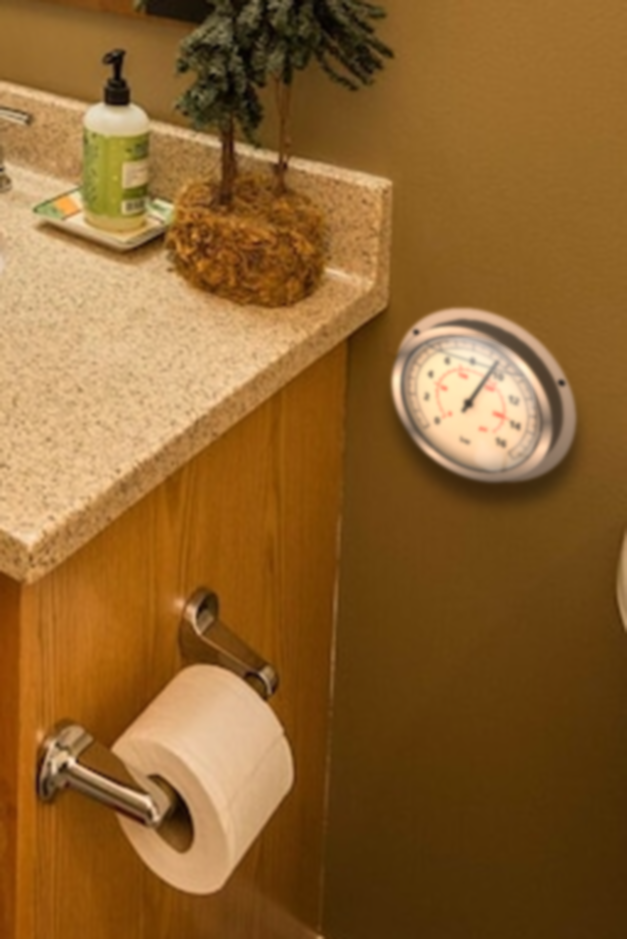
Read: value=9.5 unit=bar
